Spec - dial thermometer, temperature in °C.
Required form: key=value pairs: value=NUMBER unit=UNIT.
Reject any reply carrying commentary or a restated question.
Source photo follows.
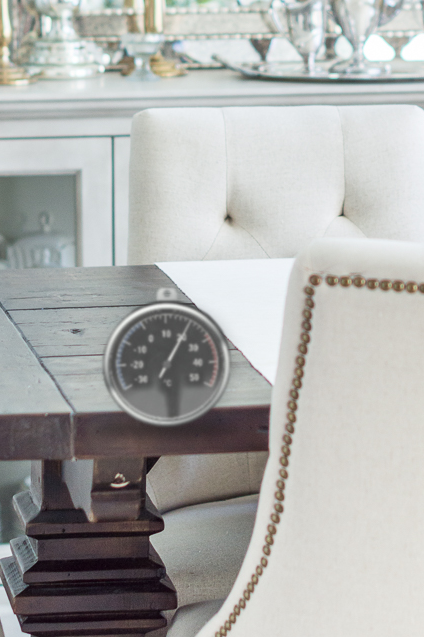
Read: value=20 unit=°C
